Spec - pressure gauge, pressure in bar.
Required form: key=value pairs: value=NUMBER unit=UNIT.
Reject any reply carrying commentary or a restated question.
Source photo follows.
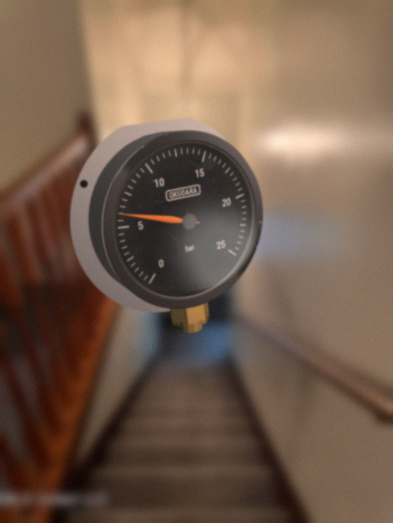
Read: value=6 unit=bar
